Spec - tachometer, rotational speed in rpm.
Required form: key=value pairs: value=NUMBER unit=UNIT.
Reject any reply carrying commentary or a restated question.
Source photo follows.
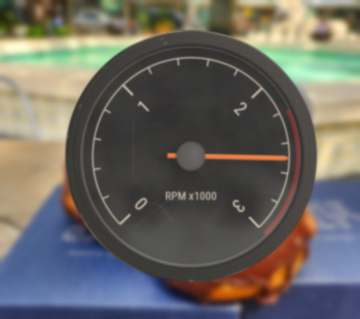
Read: value=2500 unit=rpm
